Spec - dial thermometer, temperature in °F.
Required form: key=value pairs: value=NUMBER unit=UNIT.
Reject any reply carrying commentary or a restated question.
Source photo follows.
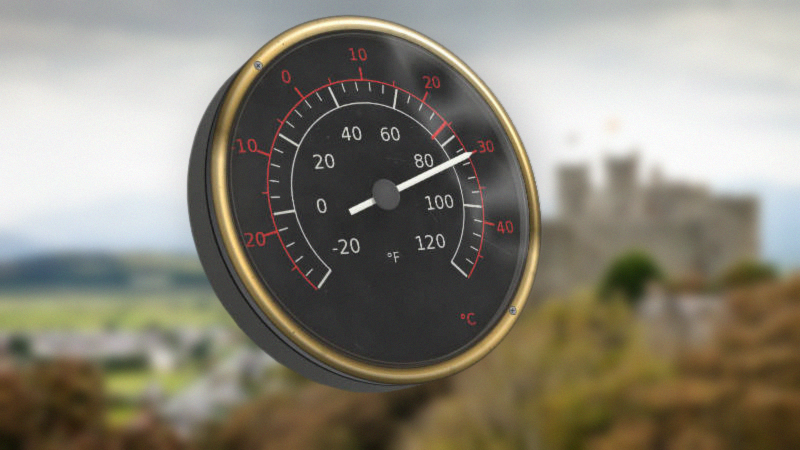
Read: value=86 unit=°F
